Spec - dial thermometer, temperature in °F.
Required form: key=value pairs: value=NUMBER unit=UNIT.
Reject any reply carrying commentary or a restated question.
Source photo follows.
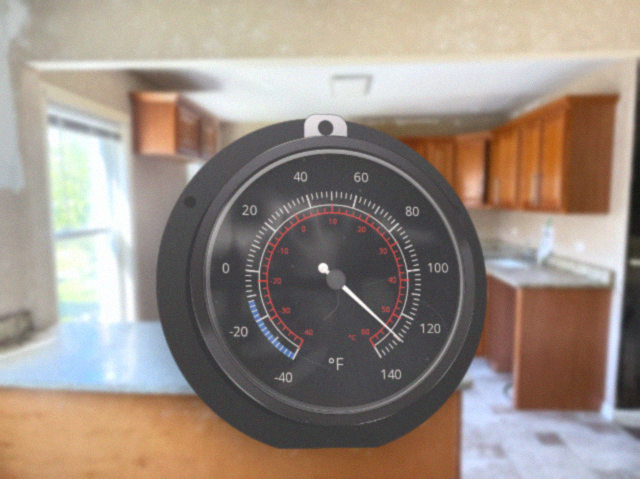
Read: value=130 unit=°F
